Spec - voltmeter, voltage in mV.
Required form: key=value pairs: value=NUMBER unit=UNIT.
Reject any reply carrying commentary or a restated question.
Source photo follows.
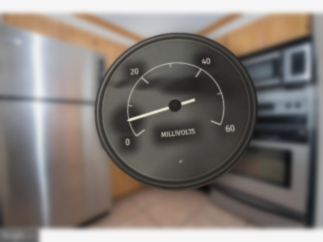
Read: value=5 unit=mV
